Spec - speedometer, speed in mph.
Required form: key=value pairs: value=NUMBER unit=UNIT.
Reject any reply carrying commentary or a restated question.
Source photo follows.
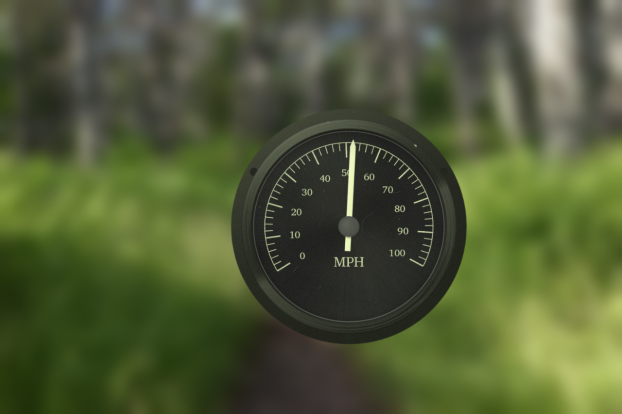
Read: value=52 unit=mph
